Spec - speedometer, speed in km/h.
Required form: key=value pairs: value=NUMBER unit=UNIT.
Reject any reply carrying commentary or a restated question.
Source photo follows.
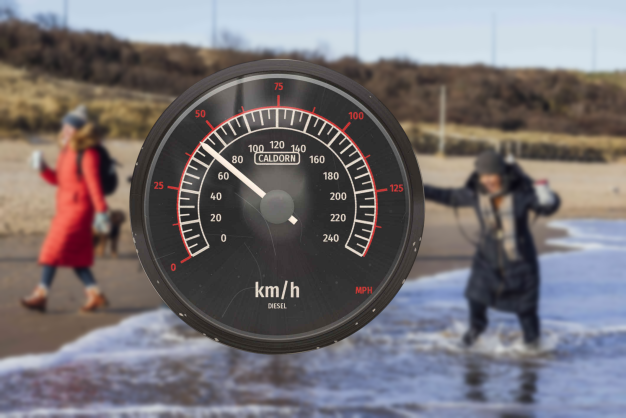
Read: value=70 unit=km/h
